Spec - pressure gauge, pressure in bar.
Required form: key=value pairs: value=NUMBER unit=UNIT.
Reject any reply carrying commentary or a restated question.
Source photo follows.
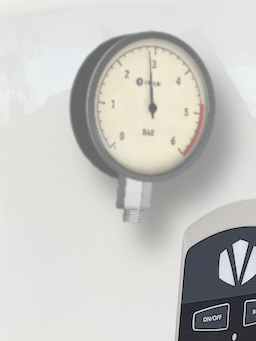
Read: value=2.8 unit=bar
